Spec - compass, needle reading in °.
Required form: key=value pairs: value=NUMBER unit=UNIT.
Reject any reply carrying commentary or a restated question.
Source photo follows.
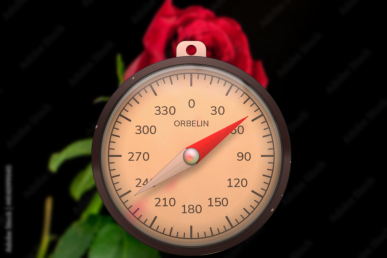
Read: value=55 unit=°
